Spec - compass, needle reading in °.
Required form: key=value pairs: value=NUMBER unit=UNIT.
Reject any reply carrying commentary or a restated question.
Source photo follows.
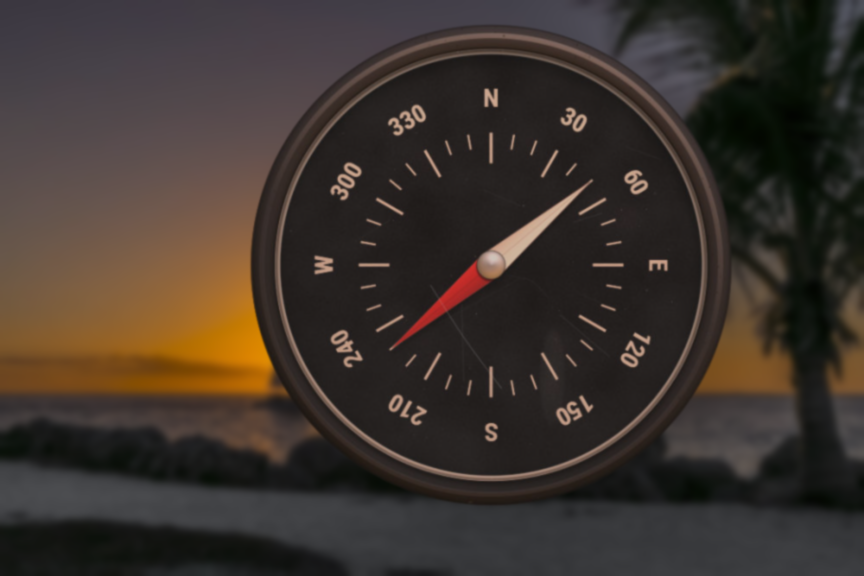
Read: value=230 unit=°
